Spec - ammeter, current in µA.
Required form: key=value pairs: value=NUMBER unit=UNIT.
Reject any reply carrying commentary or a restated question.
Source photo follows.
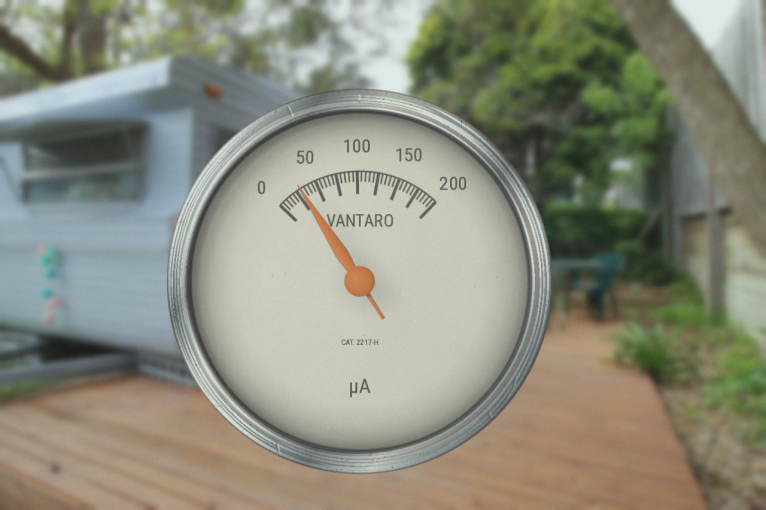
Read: value=30 unit=µA
